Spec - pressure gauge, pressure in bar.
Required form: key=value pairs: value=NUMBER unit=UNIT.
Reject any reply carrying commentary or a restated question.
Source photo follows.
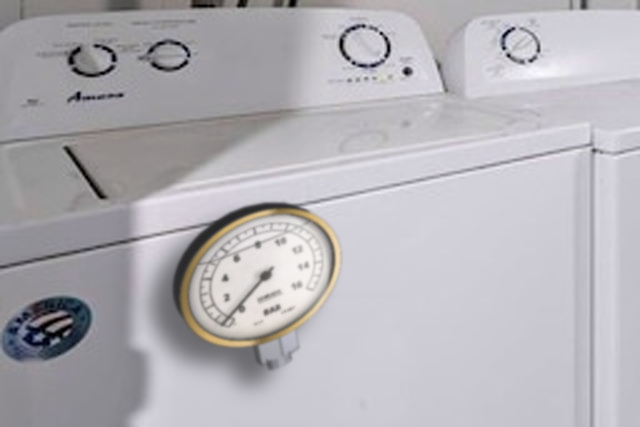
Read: value=0.5 unit=bar
